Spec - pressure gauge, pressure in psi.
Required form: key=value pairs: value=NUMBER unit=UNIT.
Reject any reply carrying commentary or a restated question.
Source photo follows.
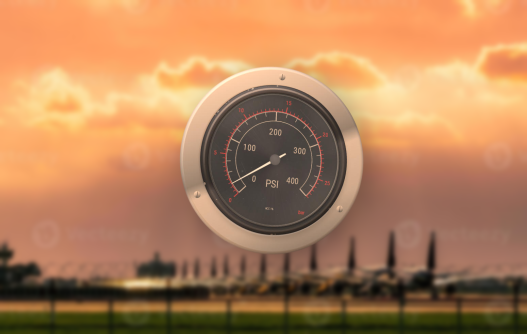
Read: value=20 unit=psi
